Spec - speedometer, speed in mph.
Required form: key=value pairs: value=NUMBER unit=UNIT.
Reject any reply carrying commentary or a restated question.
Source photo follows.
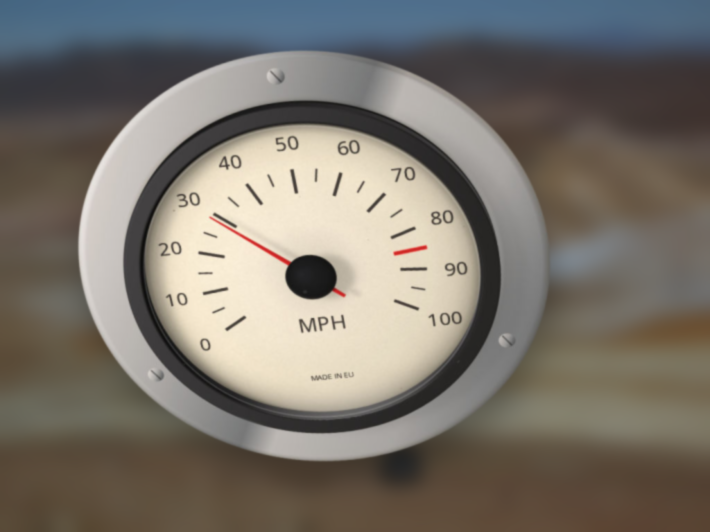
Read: value=30 unit=mph
